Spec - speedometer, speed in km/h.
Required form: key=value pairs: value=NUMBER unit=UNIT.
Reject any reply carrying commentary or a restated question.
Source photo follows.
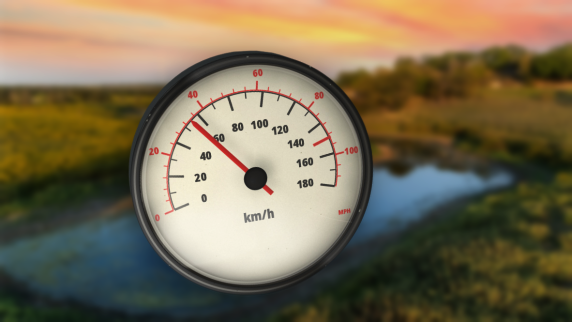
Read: value=55 unit=km/h
